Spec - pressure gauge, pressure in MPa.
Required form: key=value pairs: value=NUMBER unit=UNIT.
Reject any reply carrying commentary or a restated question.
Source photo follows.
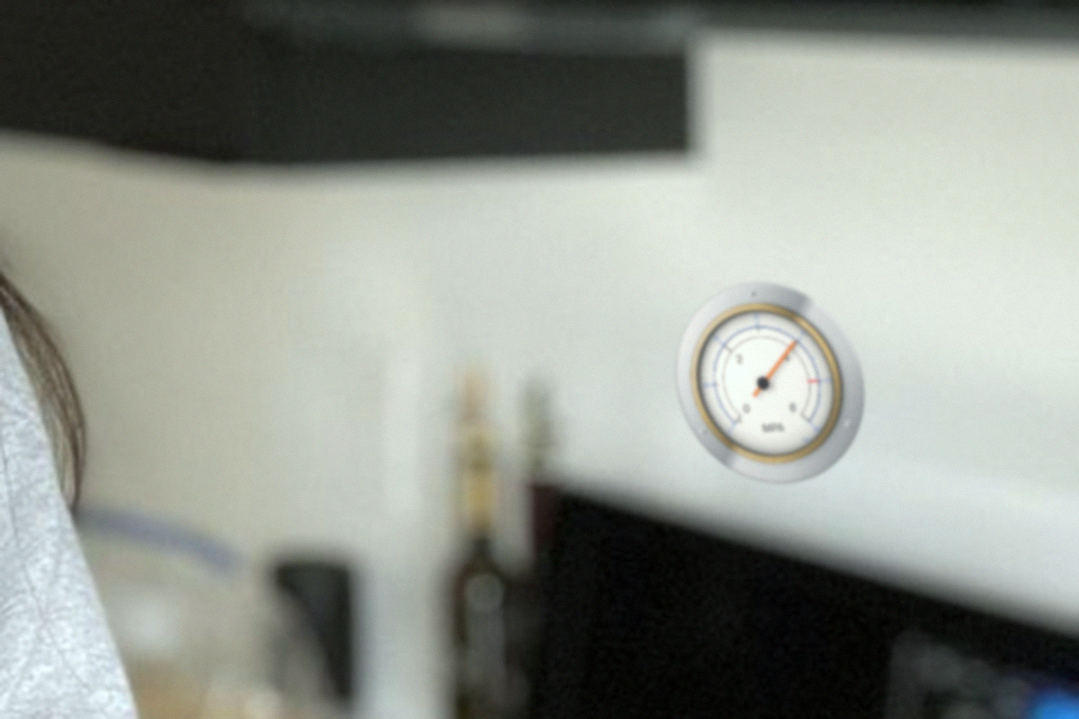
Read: value=4 unit=MPa
